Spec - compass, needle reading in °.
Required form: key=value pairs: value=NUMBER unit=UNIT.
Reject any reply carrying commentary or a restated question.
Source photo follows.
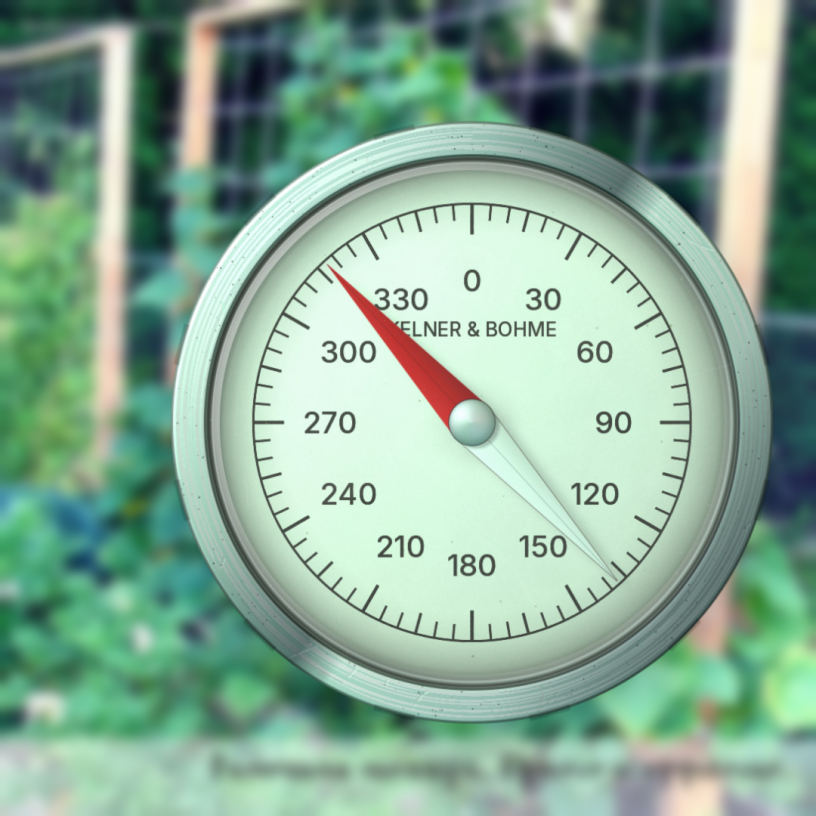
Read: value=317.5 unit=°
